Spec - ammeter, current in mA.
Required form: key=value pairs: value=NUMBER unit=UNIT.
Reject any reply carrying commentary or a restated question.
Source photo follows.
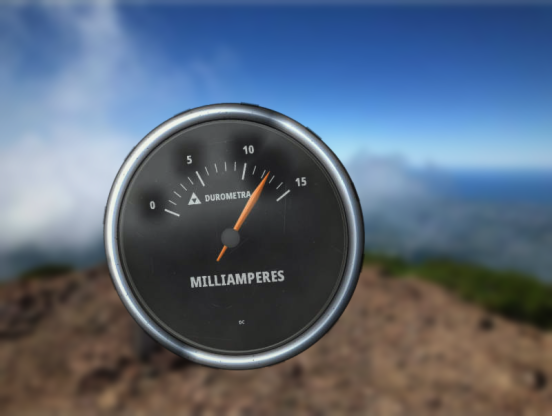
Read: value=12.5 unit=mA
